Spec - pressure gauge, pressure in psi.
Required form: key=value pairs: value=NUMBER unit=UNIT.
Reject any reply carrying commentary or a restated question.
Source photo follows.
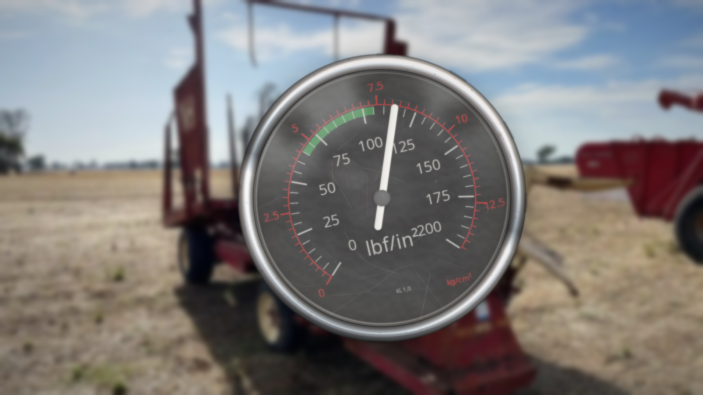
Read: value=115 unit=psi
